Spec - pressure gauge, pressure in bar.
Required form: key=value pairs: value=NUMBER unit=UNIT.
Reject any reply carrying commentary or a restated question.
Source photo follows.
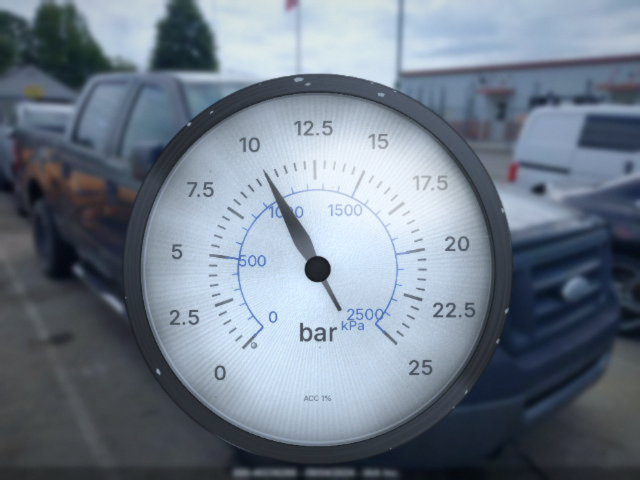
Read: value=10 unit=bar
